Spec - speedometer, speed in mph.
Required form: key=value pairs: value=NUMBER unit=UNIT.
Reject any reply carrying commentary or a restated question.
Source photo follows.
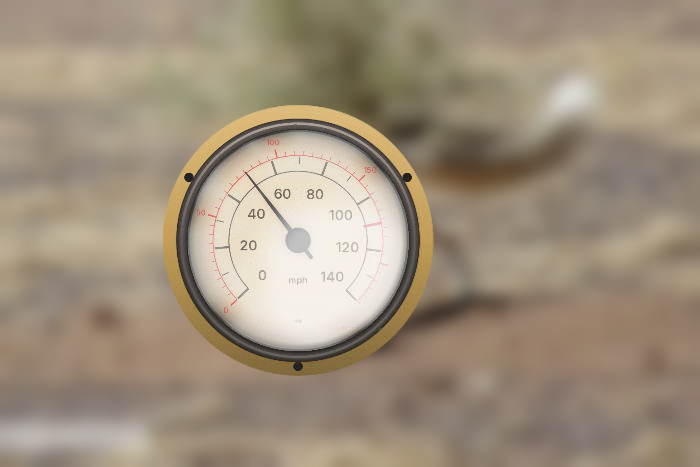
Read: value=50 unit=mph
